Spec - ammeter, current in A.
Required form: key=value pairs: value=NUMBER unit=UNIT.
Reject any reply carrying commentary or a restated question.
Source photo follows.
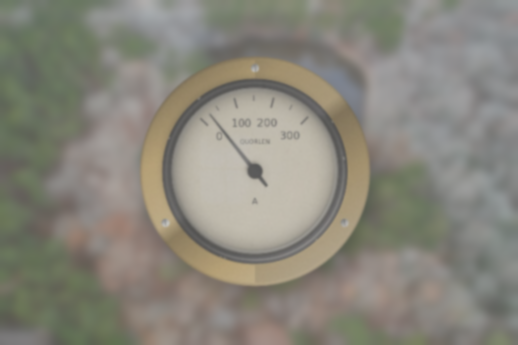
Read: value=25 unit=A
